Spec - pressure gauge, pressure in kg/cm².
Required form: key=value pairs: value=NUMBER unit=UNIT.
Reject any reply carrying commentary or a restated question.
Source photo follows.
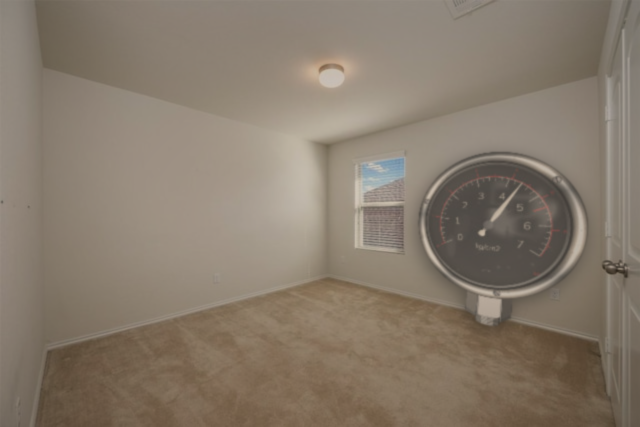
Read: value=4.4 unit=kg/cm²
